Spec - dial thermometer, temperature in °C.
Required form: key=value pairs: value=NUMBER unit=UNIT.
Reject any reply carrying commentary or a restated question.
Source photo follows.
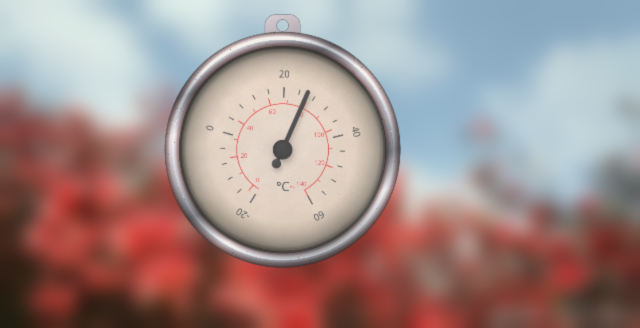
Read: value=26 unit=°C
